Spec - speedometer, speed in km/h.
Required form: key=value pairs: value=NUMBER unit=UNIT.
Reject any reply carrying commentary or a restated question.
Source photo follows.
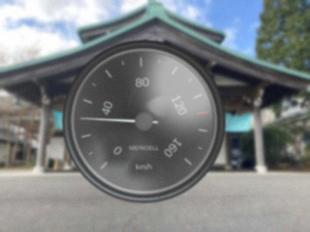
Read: value=30 unit=km/h
